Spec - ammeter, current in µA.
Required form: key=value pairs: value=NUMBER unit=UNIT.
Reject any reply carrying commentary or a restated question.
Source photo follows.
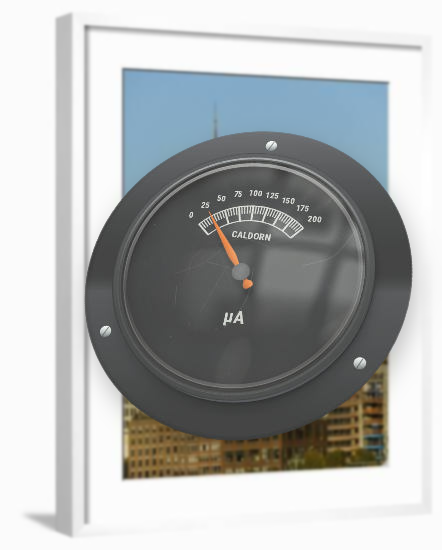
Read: value=25 unit=µA
